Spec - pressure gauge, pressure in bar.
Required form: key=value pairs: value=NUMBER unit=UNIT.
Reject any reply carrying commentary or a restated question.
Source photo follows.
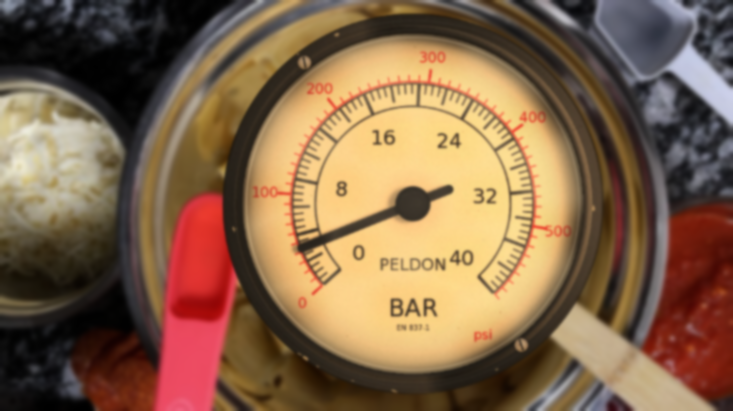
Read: value=3 unit=bar
